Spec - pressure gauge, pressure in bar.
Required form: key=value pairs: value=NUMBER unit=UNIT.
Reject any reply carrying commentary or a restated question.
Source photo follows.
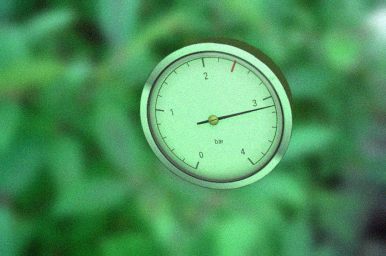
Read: value=3.1 unit=bar
